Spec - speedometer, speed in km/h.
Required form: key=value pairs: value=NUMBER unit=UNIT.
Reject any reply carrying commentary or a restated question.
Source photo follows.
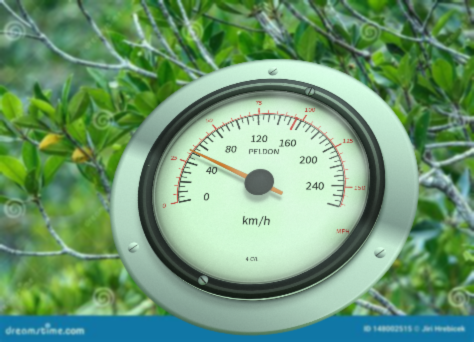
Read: value=50 unit=km/h
